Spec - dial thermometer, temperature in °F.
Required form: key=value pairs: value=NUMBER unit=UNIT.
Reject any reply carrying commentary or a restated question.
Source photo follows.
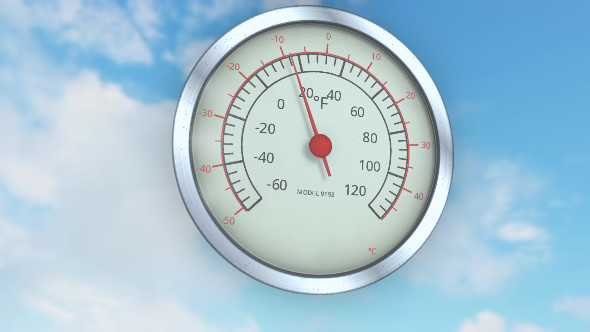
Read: value=16 unit=°F
